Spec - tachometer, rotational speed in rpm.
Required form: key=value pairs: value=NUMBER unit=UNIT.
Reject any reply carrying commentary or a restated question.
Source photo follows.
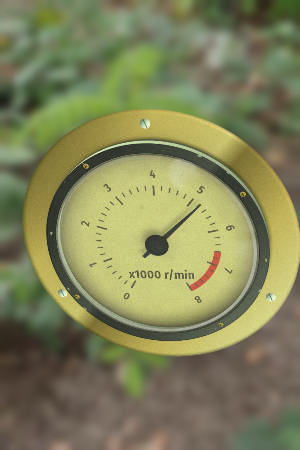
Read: value=5200 unit=rpm
